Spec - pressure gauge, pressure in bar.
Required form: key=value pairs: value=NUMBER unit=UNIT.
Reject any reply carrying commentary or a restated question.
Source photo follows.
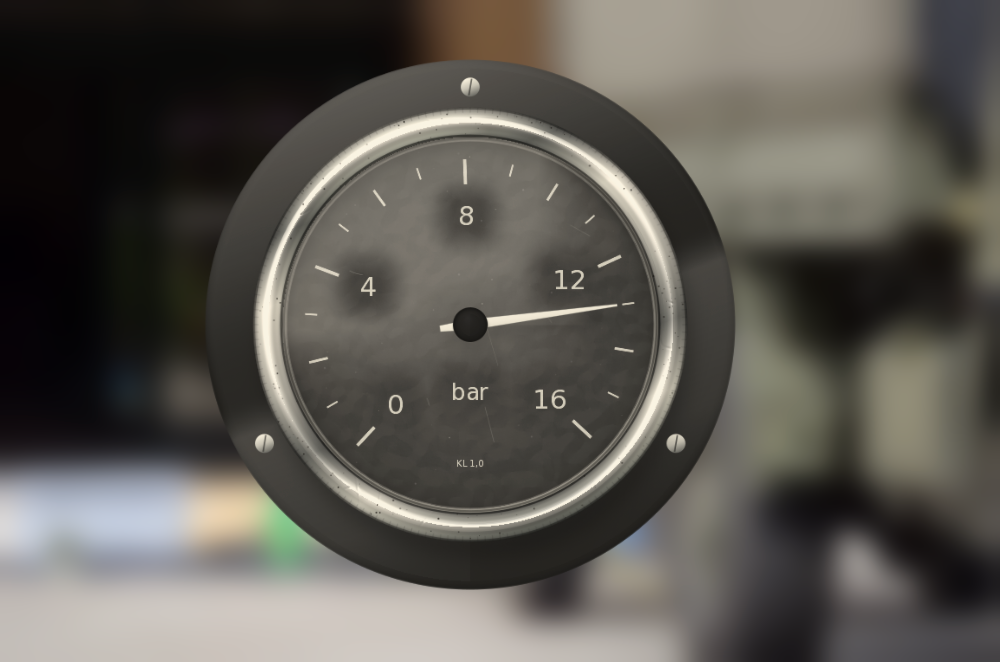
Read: value=13 unit=bar
